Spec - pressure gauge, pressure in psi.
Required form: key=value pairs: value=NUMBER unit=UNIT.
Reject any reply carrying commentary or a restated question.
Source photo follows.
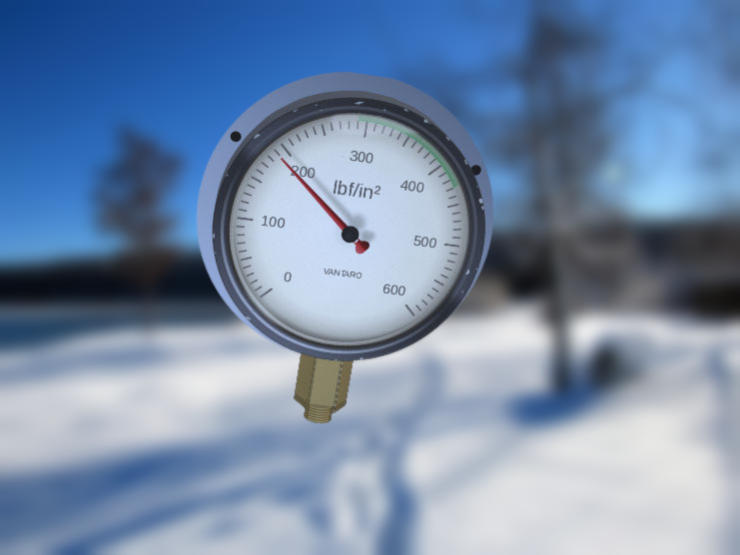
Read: value=190 unit=psi
